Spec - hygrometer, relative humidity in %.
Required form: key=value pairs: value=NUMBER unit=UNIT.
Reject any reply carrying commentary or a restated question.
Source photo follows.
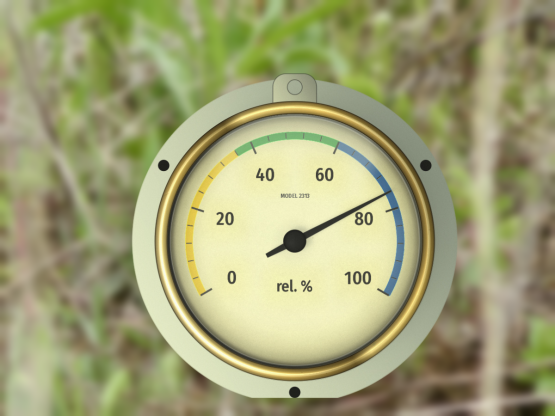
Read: value=76 unit=%
